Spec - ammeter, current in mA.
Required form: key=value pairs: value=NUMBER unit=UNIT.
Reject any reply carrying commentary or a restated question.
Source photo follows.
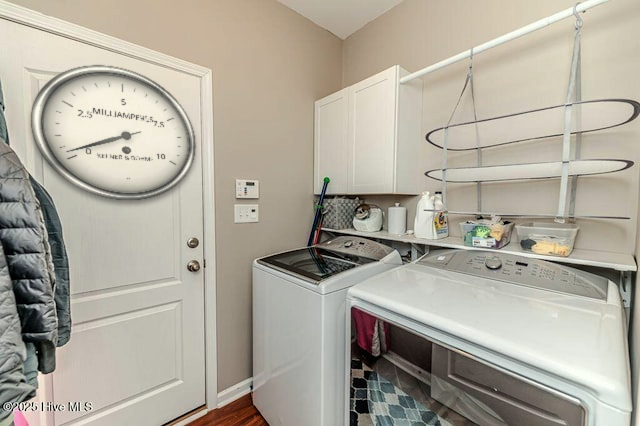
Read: value=0.25 unit=mA
